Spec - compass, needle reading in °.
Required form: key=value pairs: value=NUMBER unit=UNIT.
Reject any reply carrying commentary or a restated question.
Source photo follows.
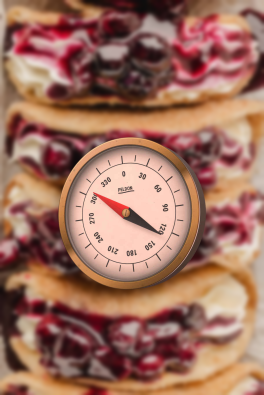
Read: value=307.5 unit=°
